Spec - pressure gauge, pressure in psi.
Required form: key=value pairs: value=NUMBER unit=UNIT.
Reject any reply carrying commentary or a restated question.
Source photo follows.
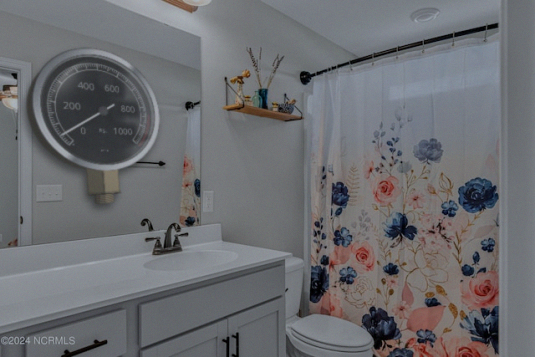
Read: value=50 unit=psi
